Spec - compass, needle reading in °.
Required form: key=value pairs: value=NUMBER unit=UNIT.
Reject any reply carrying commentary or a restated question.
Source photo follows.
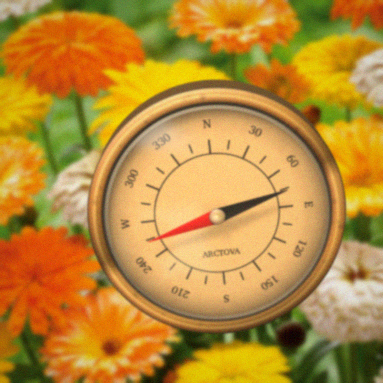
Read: value=255 unit=°
